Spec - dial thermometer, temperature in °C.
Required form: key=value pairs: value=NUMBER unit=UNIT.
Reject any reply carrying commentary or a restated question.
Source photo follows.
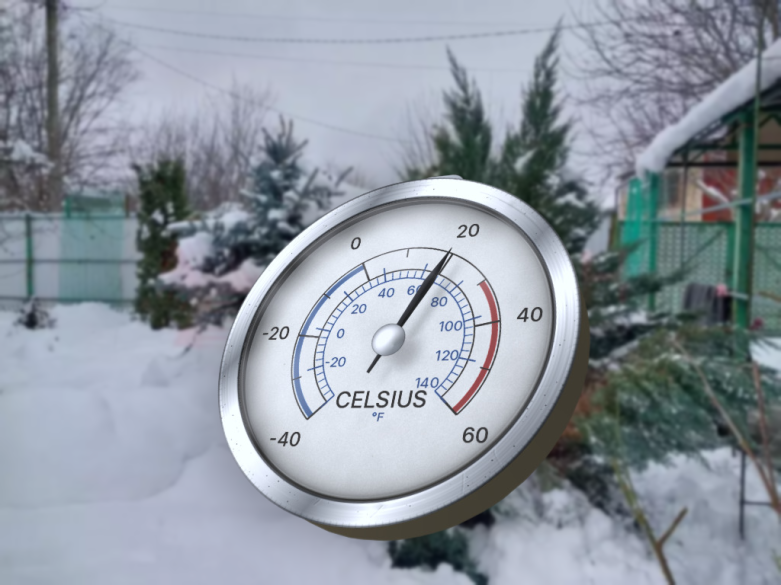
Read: value=20 unit=°C
